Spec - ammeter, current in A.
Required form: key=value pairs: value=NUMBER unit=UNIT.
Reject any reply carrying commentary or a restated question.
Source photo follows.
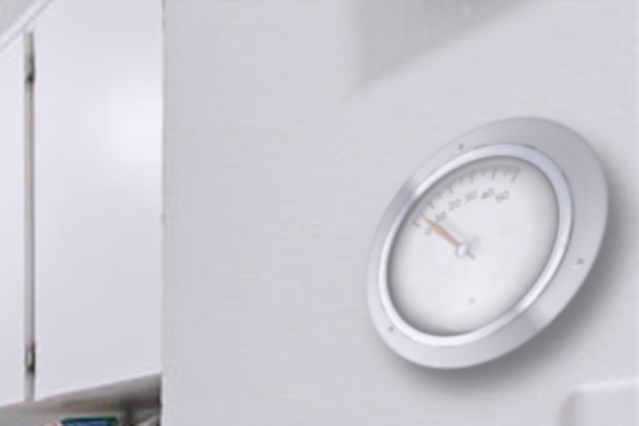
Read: value=5 unit=A
